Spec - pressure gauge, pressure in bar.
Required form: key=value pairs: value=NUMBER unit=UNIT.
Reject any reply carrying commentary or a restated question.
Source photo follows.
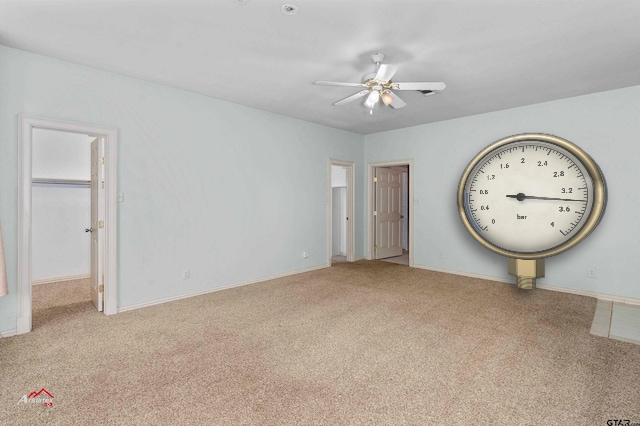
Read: value=3.4 unit=bar
